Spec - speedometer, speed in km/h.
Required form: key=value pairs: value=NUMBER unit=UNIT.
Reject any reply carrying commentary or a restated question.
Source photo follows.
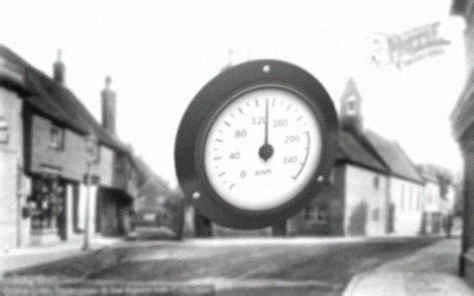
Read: value=130 unit=km/h
